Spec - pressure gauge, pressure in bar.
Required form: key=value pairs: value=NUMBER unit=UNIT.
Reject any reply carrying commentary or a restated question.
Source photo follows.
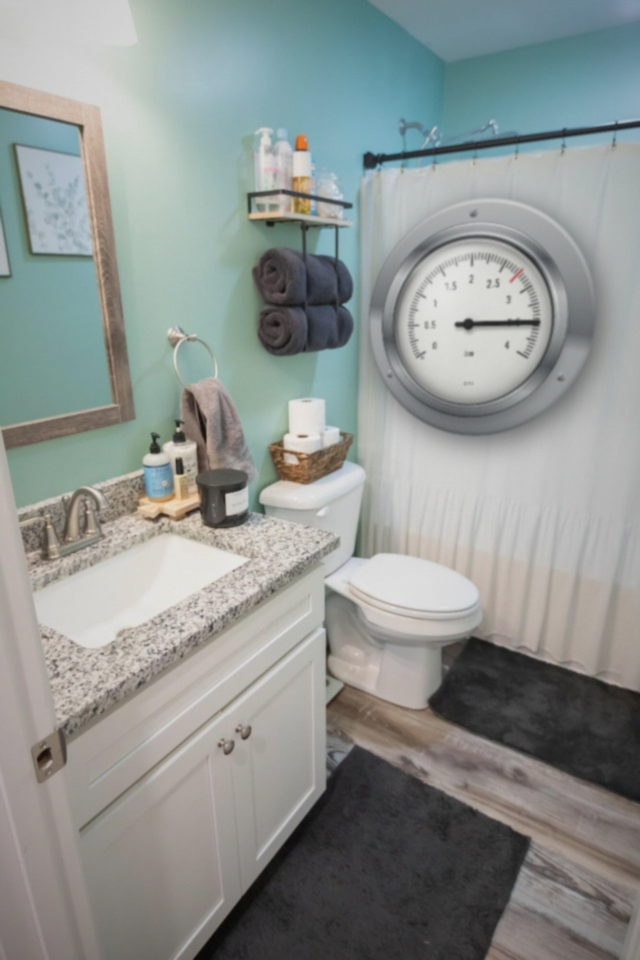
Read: value=3.5 unit=bar
